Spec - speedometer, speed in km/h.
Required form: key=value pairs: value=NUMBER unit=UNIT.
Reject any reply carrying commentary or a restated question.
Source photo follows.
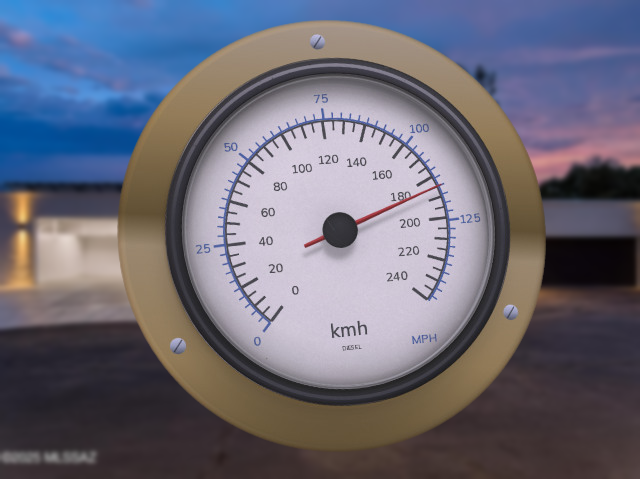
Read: value=185 unit=km/h
